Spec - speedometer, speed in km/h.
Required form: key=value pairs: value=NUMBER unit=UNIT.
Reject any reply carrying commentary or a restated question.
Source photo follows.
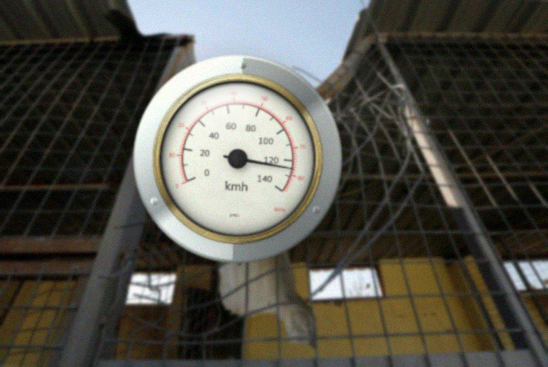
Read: value=125 unit=km/h
